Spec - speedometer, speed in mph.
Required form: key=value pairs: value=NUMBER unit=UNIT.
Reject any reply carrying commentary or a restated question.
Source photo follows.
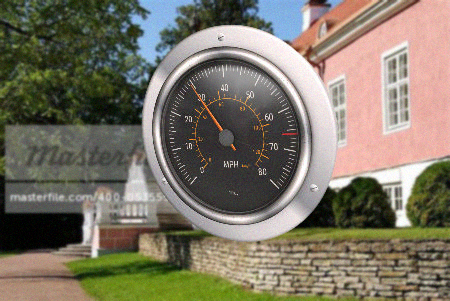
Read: value=30 unit=mph
